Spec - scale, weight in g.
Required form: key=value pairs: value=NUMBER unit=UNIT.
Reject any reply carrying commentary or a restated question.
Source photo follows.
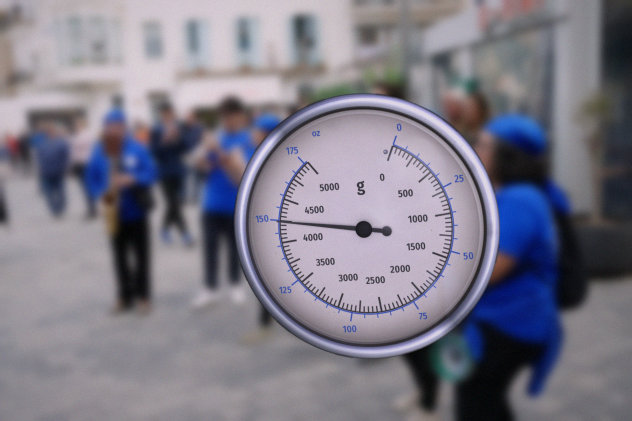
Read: value=4250 unit=g
